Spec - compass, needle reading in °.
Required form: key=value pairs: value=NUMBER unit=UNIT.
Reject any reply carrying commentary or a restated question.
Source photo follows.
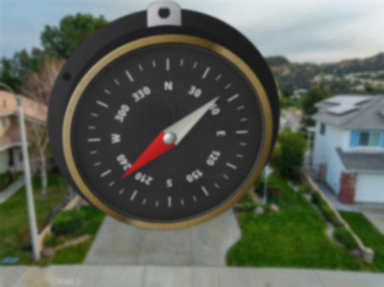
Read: value=230 unit=°
